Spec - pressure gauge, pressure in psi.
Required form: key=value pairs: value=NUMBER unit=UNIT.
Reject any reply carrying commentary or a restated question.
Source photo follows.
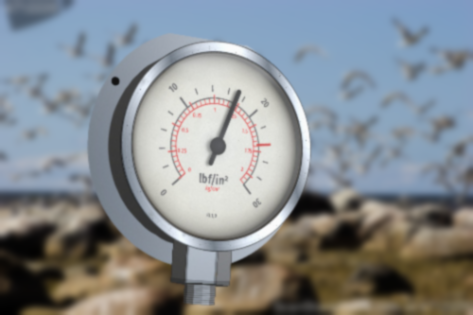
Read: value=17 unit=psi
